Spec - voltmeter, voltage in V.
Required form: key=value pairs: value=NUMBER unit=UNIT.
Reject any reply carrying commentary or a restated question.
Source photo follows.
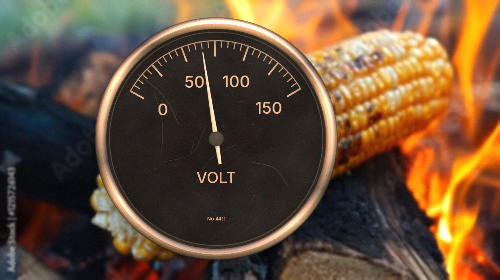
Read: value=65 unit=V
